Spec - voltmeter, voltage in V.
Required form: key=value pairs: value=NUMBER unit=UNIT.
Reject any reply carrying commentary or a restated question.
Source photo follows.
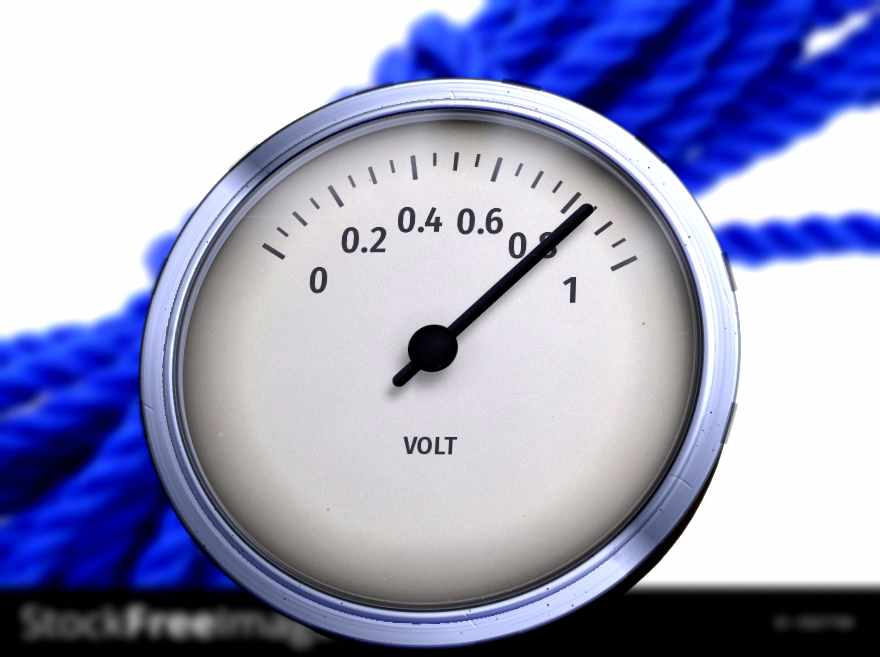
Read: value=0.85 unit=V
